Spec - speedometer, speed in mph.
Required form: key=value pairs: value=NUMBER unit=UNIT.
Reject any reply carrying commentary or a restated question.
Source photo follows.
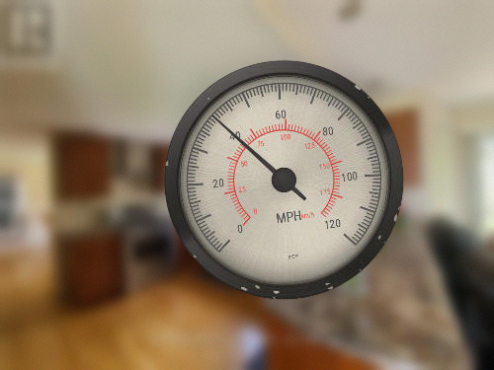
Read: value=40 unit=mph
